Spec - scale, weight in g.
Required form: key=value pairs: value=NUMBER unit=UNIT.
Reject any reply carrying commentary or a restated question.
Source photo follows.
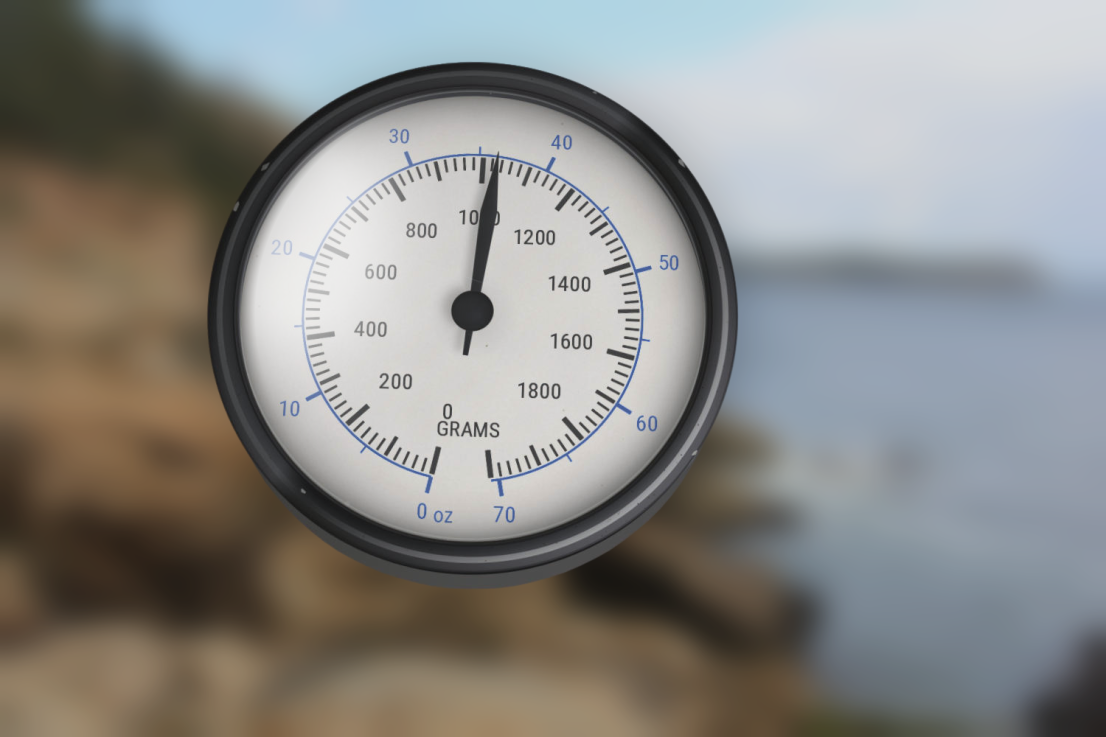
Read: value=1030 unit=g
